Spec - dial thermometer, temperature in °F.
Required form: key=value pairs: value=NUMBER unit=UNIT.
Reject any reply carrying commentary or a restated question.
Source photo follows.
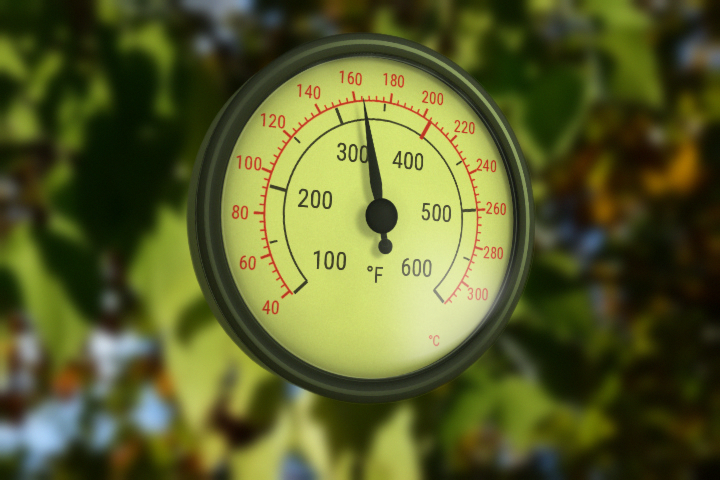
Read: value=325 unit=°F
